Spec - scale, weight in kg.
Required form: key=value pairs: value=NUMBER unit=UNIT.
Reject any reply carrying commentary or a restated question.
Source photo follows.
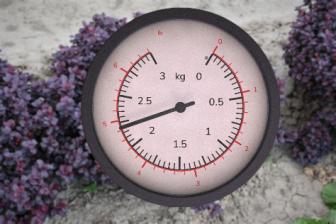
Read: value=2.2 unit=kg
